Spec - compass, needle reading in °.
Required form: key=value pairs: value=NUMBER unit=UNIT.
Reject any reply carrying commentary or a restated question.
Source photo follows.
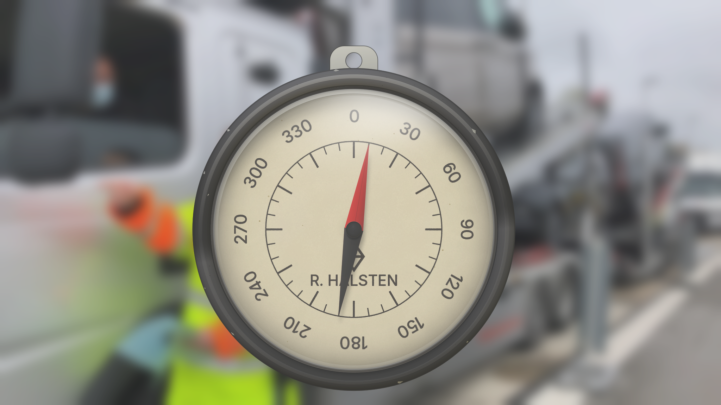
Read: value=10 unit=°
